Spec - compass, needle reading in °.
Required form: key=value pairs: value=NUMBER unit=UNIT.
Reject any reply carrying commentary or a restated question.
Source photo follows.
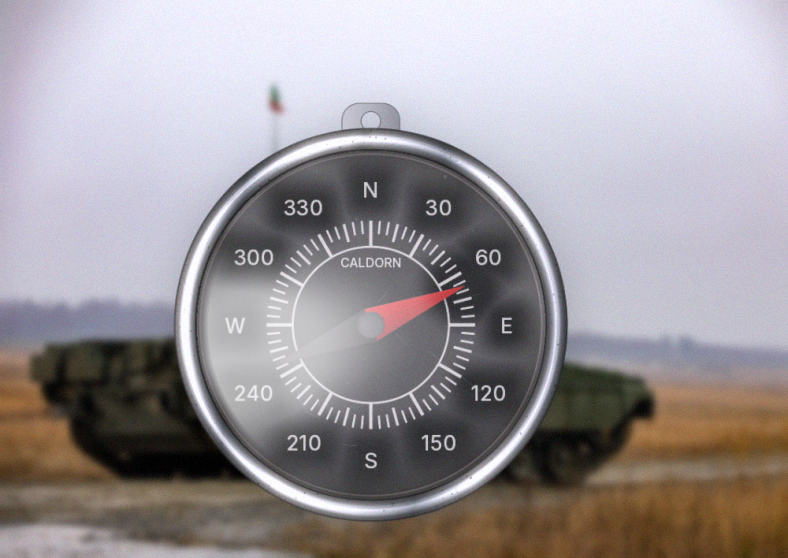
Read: value=67.5 unit=°
